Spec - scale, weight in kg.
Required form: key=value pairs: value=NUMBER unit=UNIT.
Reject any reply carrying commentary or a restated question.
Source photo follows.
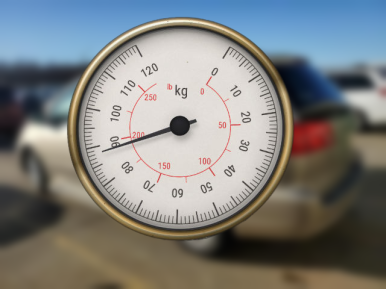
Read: value=88 unit=kg
